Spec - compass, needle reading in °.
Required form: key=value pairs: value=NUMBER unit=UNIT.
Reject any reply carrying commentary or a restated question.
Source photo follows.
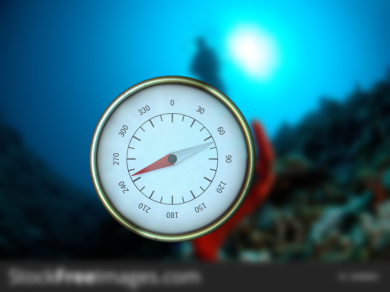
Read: value=247.5 unit=°
